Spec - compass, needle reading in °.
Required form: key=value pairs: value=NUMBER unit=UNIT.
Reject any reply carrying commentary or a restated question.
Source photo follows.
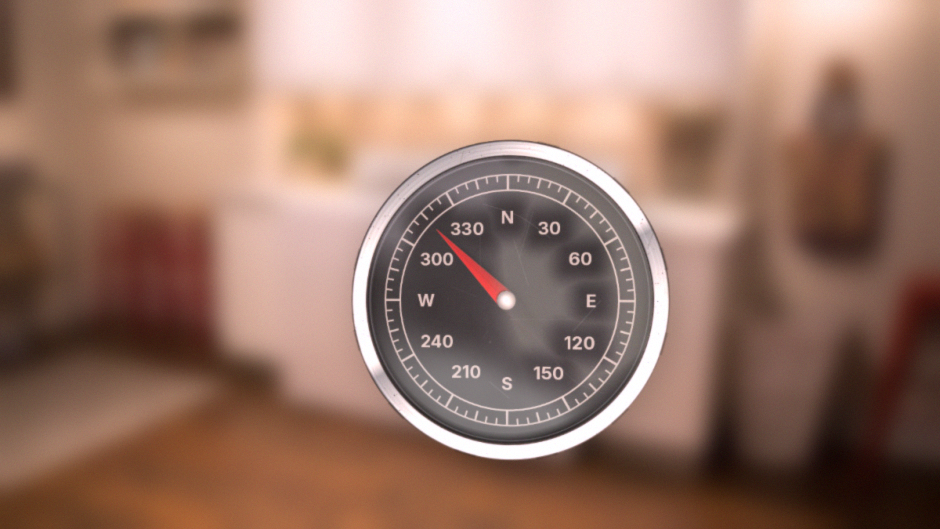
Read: value=315 unit=°
